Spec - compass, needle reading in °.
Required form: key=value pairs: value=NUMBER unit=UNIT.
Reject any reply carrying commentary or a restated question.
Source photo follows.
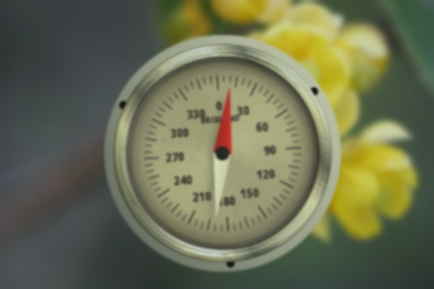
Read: value=10 unit=°
